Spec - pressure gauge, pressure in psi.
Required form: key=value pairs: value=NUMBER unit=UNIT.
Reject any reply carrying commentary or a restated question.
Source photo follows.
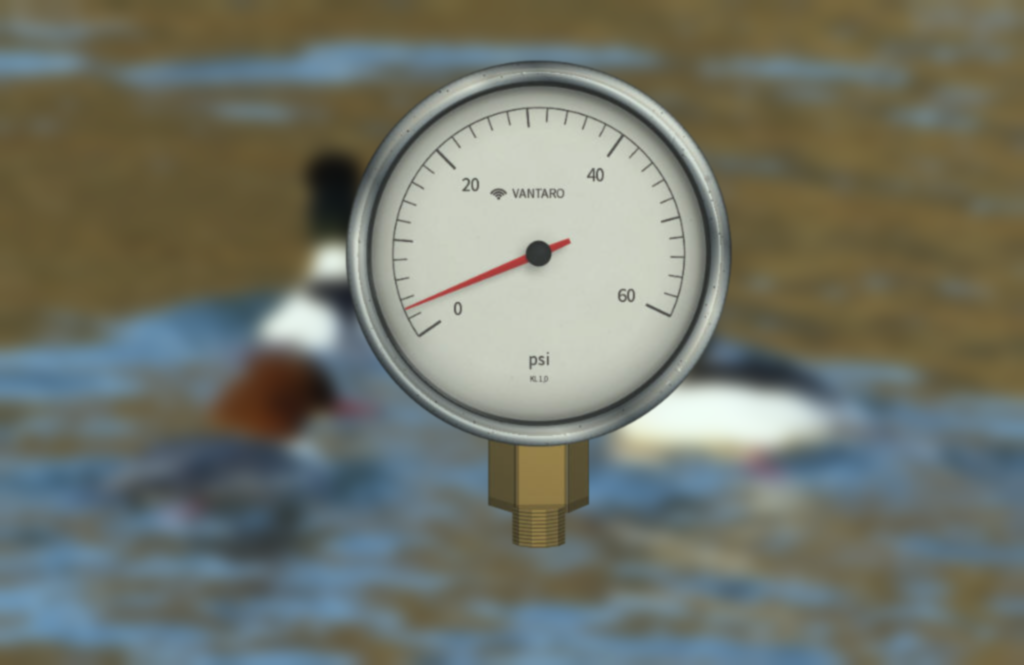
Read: value=3 unit=psi
